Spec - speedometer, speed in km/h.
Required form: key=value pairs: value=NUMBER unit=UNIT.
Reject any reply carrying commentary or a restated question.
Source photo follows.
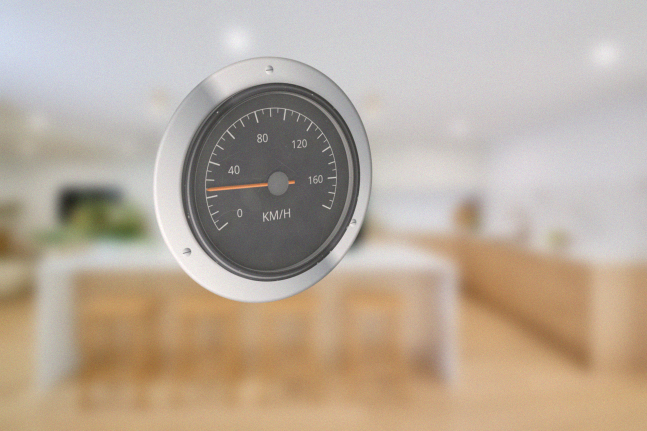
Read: value=25 unit=km/h
